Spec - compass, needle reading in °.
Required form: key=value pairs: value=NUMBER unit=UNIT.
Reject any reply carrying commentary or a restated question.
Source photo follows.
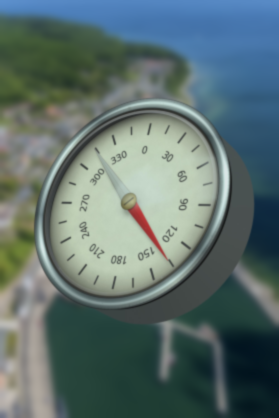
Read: value=135 unit=°
